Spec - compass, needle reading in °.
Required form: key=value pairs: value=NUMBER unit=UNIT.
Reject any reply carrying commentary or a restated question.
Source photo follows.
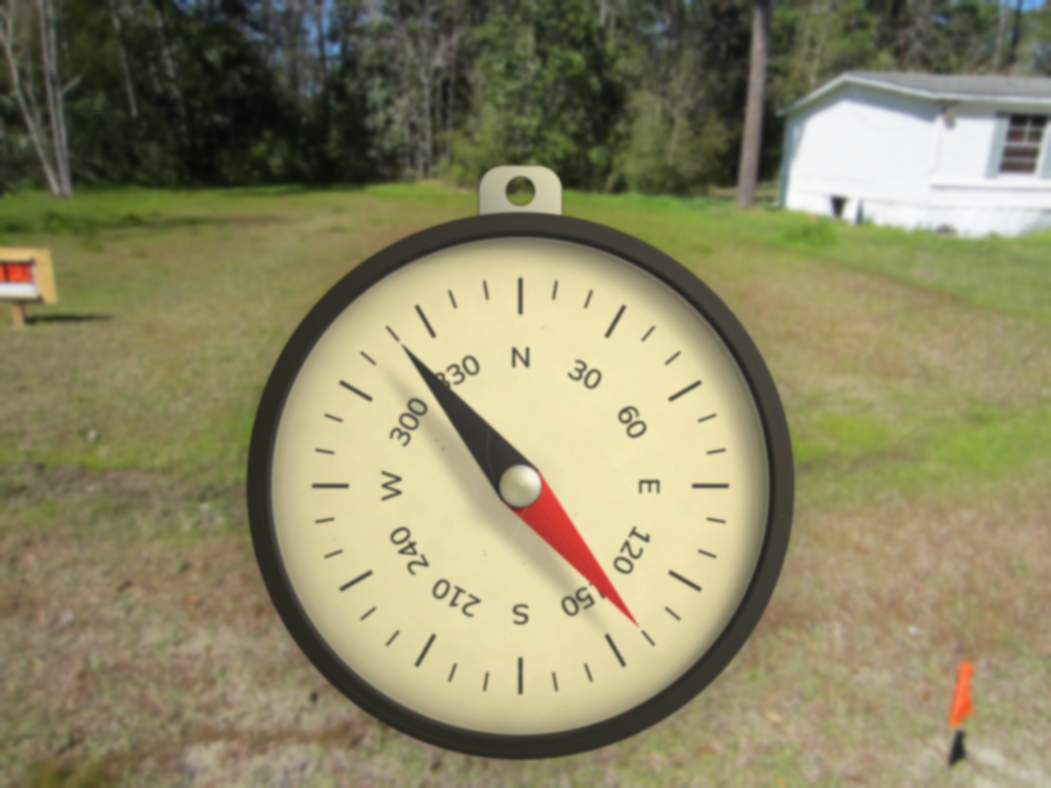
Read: value=140 unit=°
